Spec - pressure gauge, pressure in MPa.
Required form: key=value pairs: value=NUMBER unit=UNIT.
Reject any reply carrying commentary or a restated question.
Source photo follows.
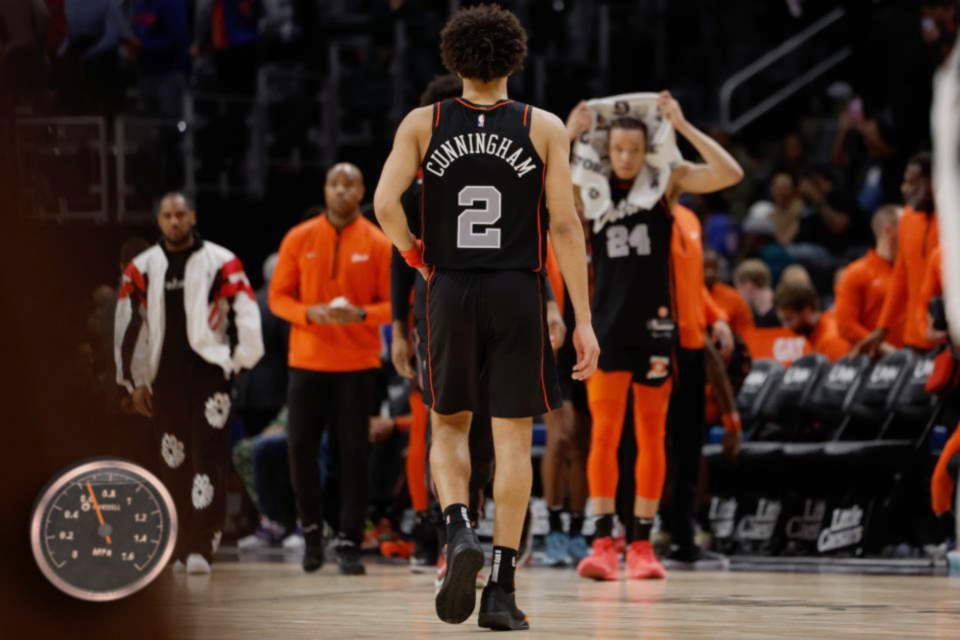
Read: value=0.65 unit=MPa
